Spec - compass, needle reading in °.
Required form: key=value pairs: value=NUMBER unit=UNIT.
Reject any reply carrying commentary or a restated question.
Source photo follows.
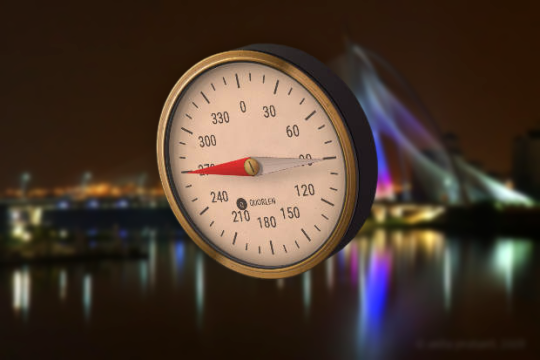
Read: value=270 unit=°
